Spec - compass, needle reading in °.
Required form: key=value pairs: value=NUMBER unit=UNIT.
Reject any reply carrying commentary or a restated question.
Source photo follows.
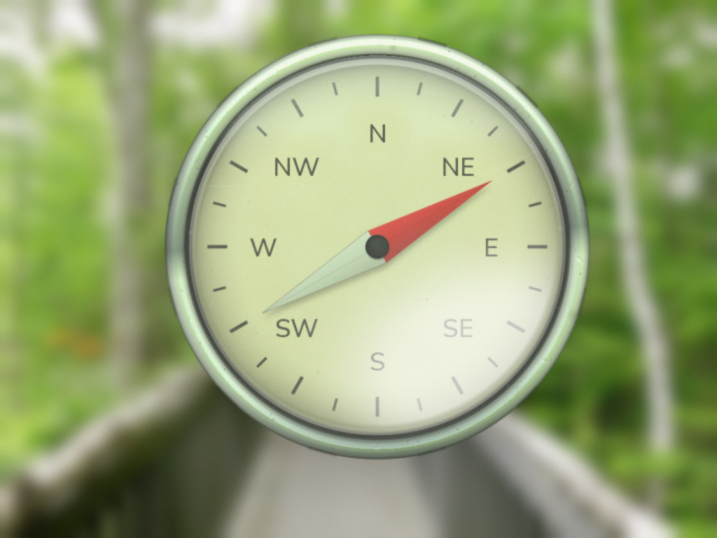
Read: value=60 unit=°
